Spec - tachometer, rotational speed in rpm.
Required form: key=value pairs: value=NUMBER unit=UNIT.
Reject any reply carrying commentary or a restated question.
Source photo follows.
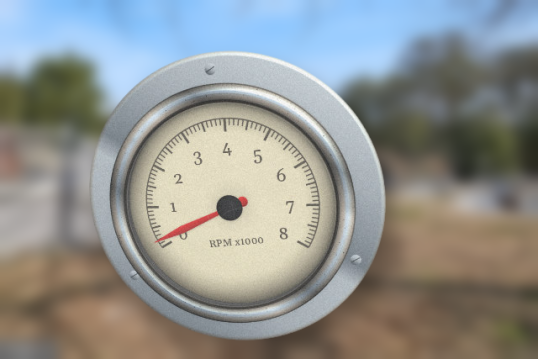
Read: value=200 unit=rpm
